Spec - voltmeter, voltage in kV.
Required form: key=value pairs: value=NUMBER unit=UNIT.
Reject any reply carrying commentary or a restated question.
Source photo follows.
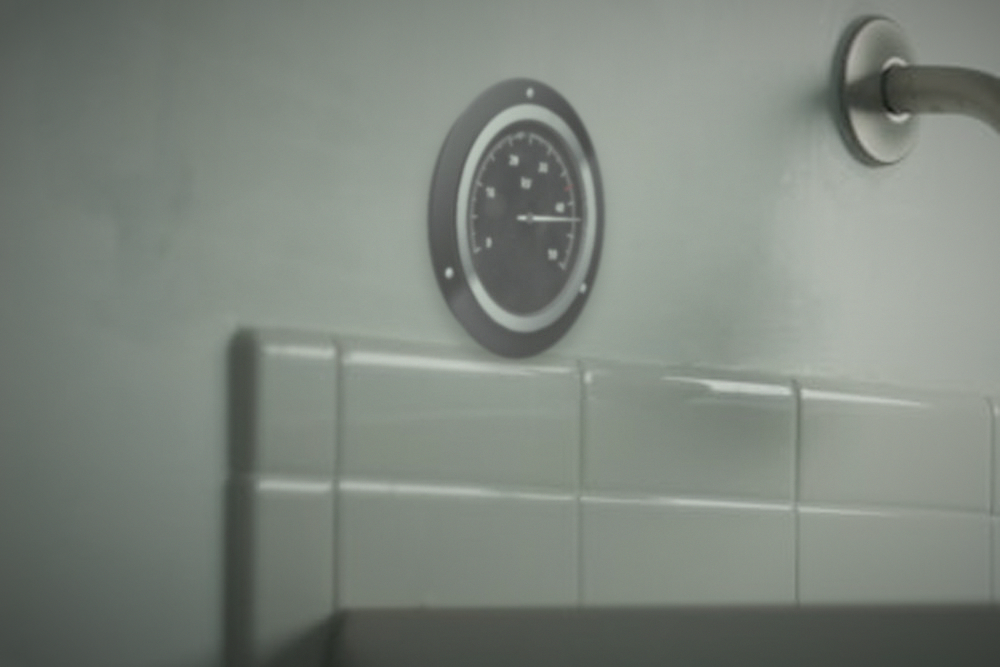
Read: value=42.5 unit=kV
